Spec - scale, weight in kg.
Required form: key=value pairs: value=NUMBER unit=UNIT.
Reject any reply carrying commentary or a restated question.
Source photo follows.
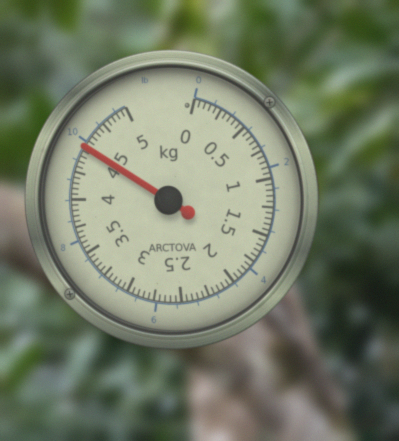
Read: value=4.5 unit=kg
